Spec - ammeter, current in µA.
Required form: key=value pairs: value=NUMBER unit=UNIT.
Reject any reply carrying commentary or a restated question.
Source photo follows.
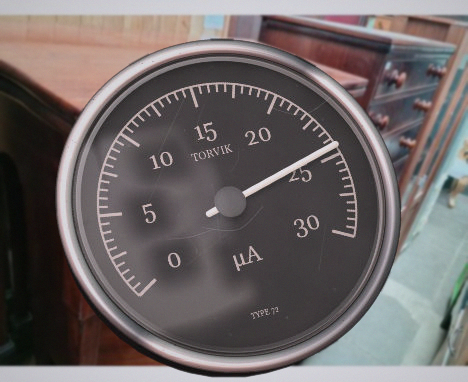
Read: value=24.5 unit=µA
